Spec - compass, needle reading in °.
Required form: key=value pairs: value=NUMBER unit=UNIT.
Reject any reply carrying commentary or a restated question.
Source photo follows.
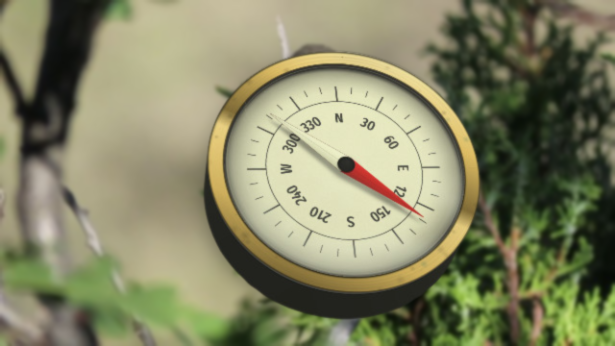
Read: value=130 unit=°
